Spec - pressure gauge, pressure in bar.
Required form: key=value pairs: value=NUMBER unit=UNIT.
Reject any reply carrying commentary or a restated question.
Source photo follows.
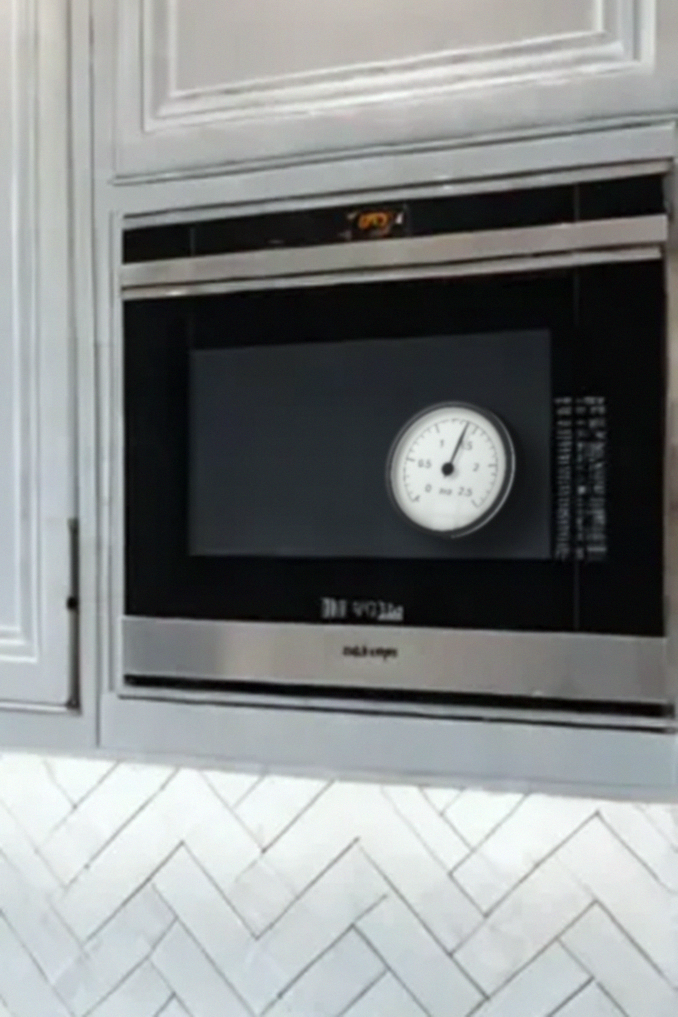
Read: value=1.4 unit=bar
